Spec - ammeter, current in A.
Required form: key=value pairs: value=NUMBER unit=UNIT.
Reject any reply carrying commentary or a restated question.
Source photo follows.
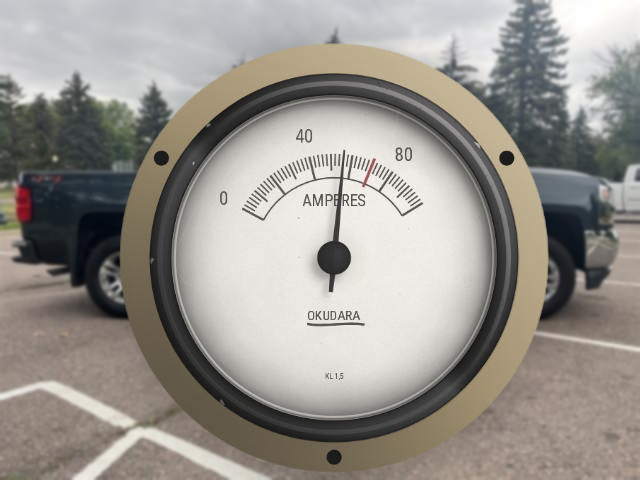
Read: value=56 unit=A
